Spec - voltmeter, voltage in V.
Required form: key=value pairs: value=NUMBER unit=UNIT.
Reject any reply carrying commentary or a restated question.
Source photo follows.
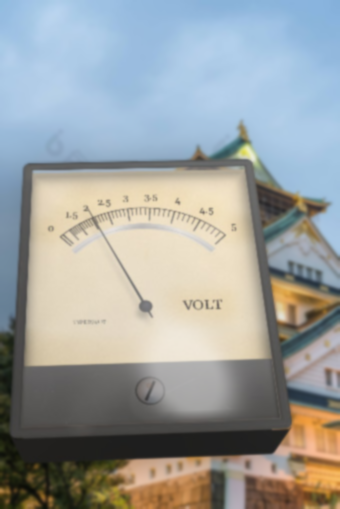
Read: value=2 unit=V
